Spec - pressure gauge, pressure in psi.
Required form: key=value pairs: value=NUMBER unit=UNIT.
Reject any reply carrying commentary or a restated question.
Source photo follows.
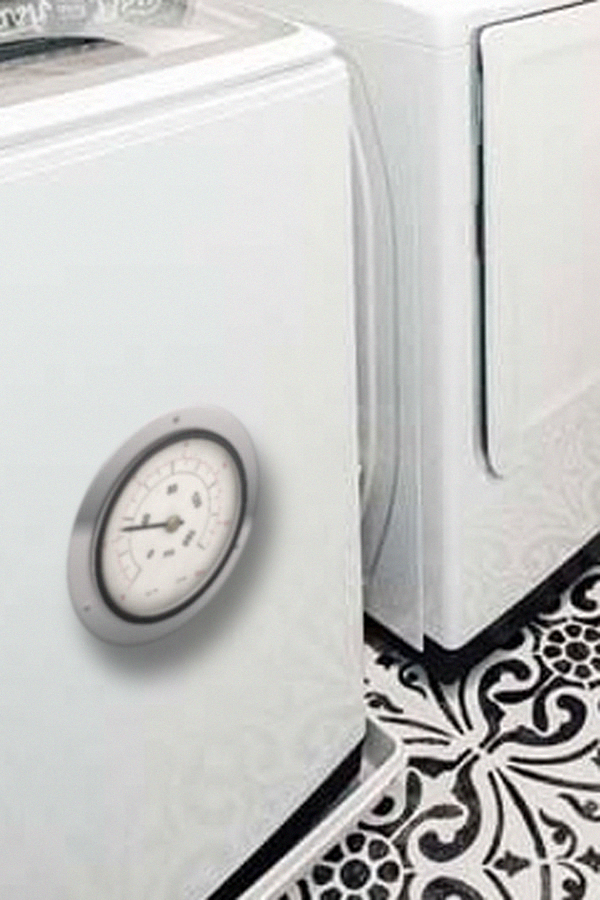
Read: value=35 unit=psi
